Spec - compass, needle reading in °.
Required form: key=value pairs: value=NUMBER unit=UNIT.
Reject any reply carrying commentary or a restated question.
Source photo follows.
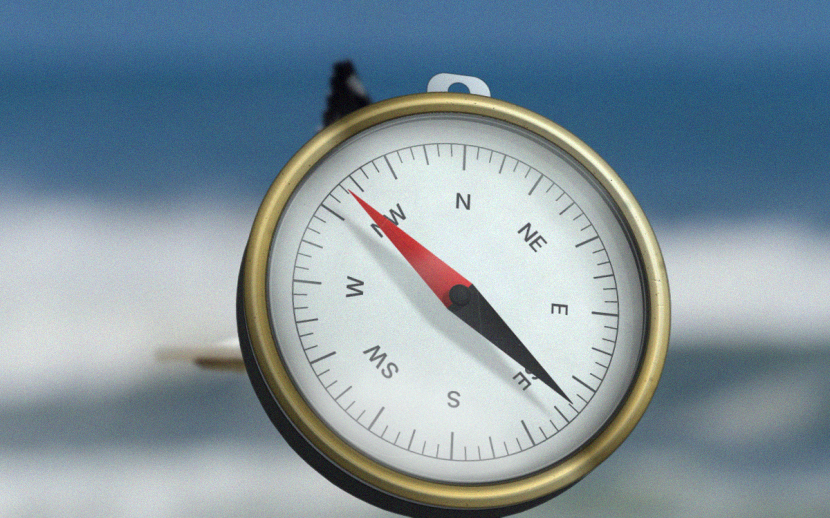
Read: value=310 unit=°
